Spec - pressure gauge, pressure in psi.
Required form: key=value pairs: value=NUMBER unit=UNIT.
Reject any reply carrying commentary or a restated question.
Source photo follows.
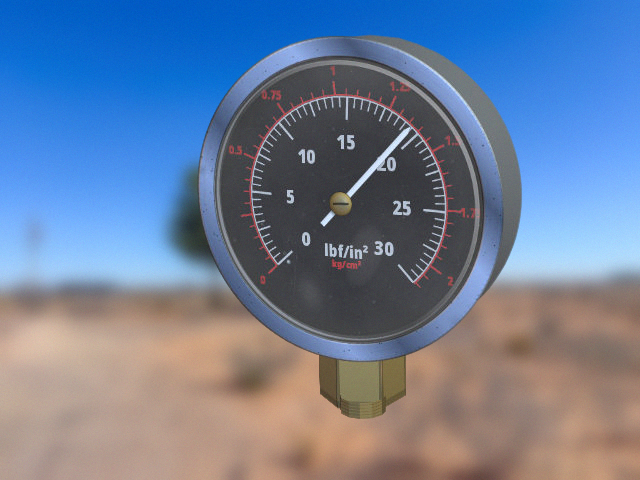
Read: value=19.5 unit=psi
